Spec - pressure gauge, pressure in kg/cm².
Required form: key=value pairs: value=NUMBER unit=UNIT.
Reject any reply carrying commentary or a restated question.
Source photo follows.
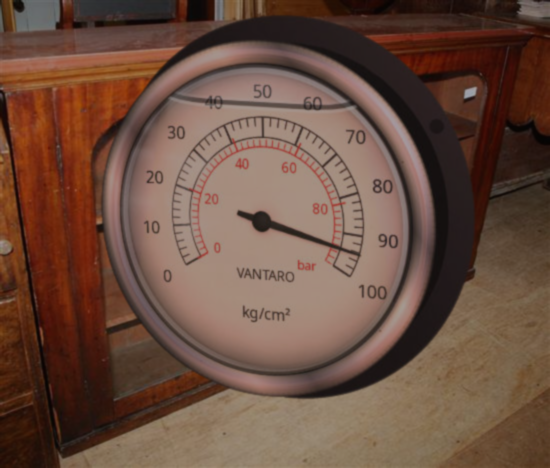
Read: value=94 unit=kg/cm²
